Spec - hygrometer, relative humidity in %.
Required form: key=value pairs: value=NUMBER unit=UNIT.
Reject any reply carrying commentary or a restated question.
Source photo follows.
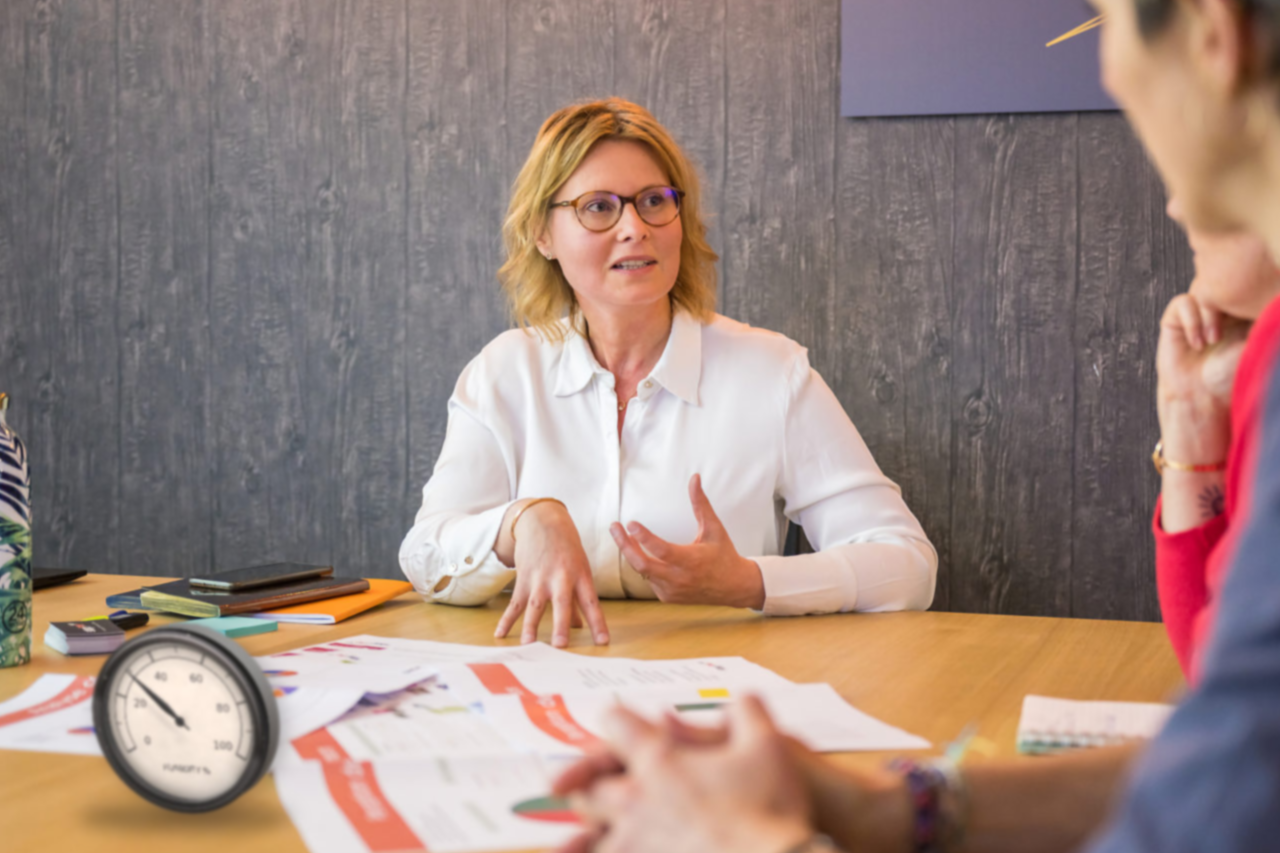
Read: value=30 unit=%
